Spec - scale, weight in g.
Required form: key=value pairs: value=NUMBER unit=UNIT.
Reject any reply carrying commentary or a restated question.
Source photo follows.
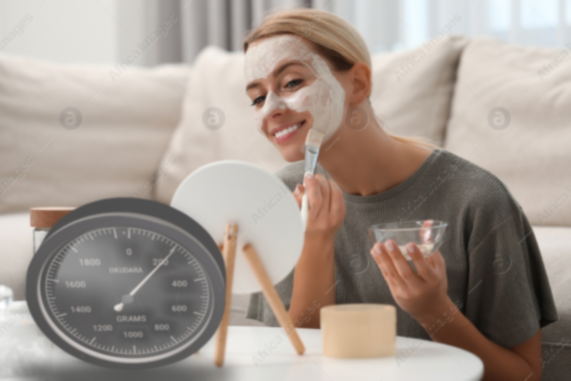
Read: value=200 unit=g
